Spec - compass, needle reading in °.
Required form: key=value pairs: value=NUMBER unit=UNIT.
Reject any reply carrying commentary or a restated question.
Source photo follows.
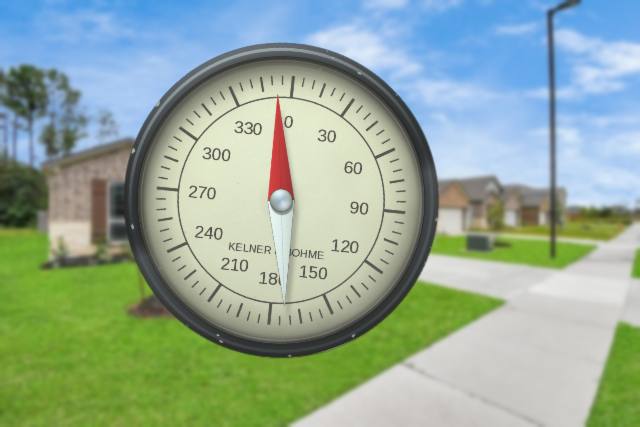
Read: value=352.5 unit=°
